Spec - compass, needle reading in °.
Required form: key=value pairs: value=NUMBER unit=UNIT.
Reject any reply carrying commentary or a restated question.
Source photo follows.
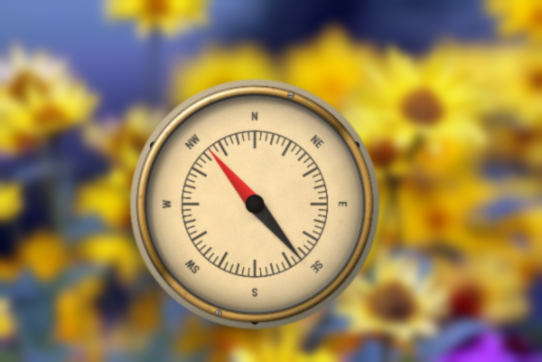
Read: value=320 unit=°
